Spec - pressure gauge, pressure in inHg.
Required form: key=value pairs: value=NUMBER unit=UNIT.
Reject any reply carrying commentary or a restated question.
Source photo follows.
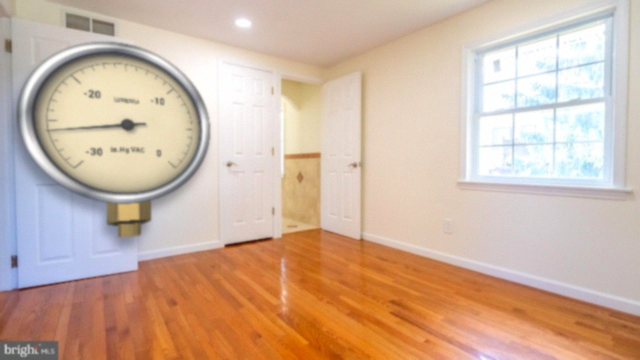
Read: value=-26 unit=inHg
